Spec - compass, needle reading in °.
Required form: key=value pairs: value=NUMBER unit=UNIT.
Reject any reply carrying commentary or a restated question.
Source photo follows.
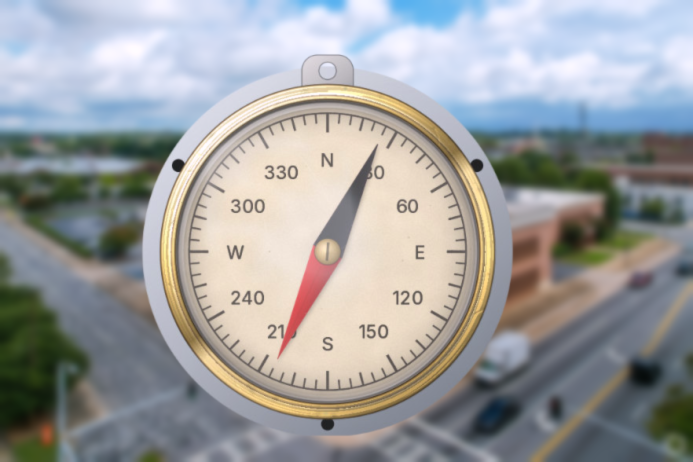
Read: value=205 unit=°
